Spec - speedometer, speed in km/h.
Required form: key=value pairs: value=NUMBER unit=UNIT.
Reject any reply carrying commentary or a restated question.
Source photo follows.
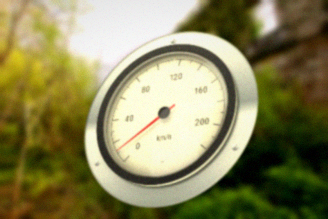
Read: value=10 unit=km/h
